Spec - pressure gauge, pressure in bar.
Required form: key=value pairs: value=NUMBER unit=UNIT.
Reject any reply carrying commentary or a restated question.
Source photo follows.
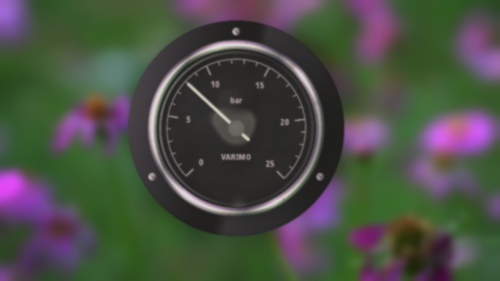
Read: value=8 unit=bar
